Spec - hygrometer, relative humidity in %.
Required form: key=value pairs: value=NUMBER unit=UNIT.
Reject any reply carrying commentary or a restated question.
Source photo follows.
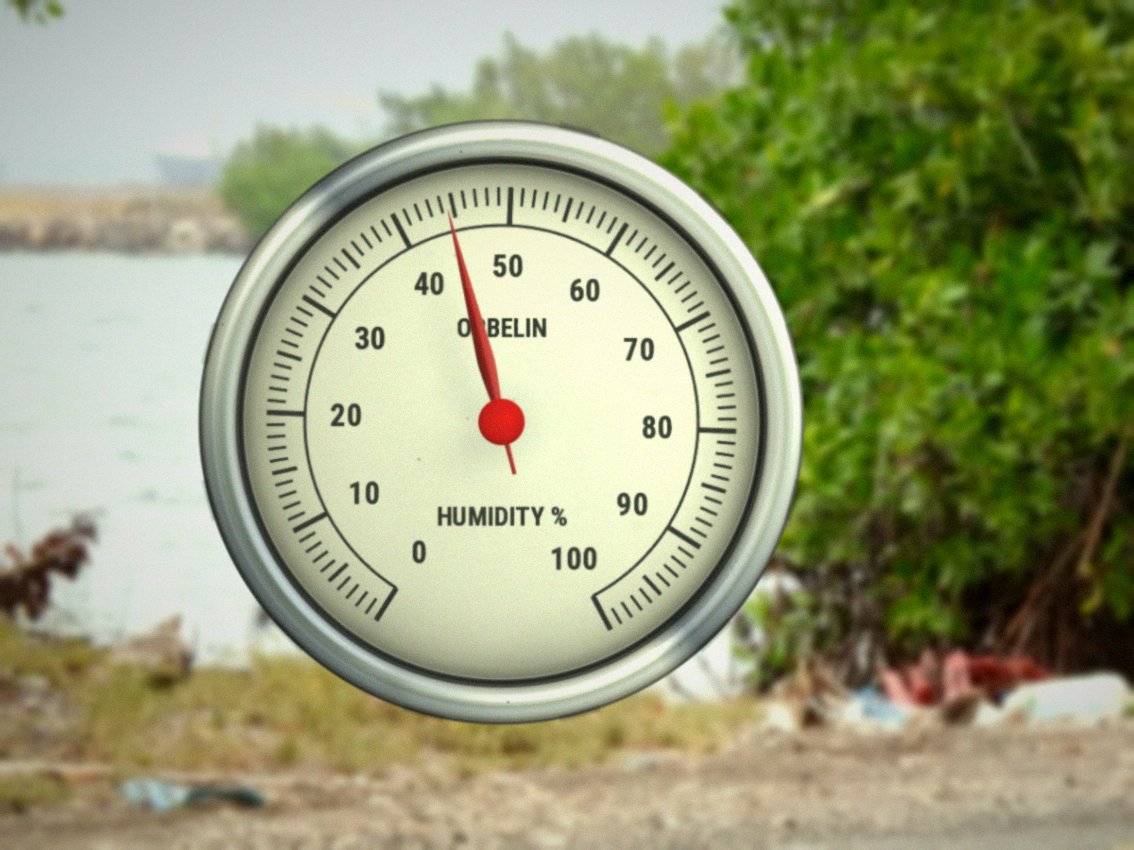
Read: value=44.5 unit=%
